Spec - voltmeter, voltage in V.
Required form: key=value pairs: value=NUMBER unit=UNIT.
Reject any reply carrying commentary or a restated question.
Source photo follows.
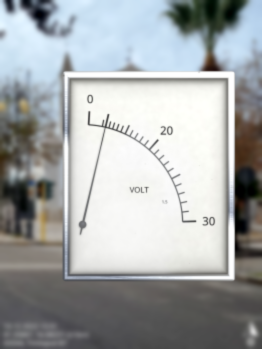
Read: value=10 unit=V
